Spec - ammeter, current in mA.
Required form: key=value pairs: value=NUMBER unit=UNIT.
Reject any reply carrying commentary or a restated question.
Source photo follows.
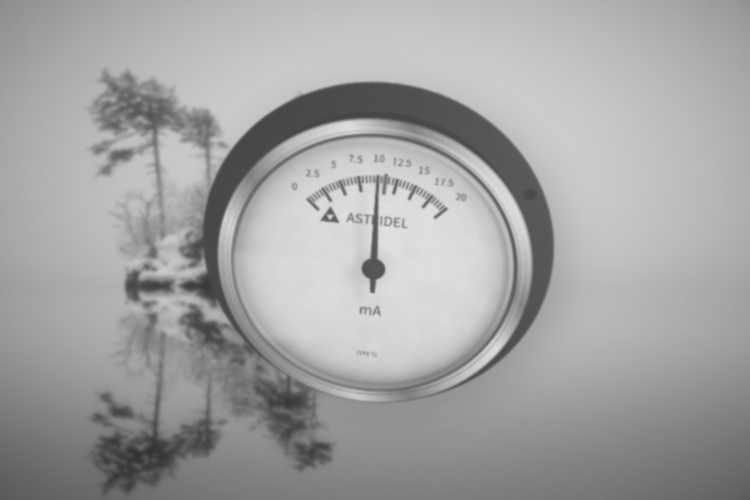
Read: value=10 unit=mA
